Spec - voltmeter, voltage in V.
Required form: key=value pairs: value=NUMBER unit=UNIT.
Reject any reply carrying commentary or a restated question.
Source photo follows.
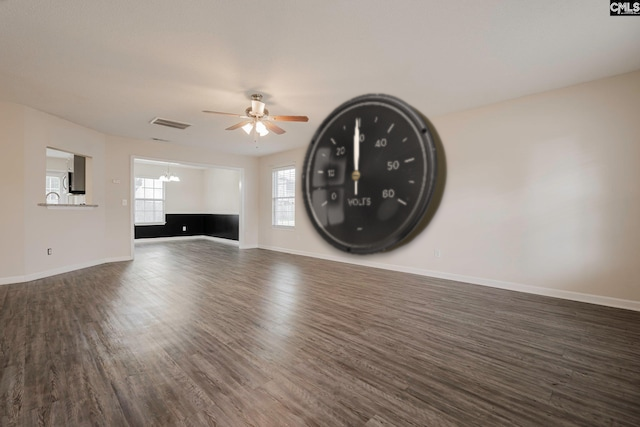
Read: value=30 unit=V
